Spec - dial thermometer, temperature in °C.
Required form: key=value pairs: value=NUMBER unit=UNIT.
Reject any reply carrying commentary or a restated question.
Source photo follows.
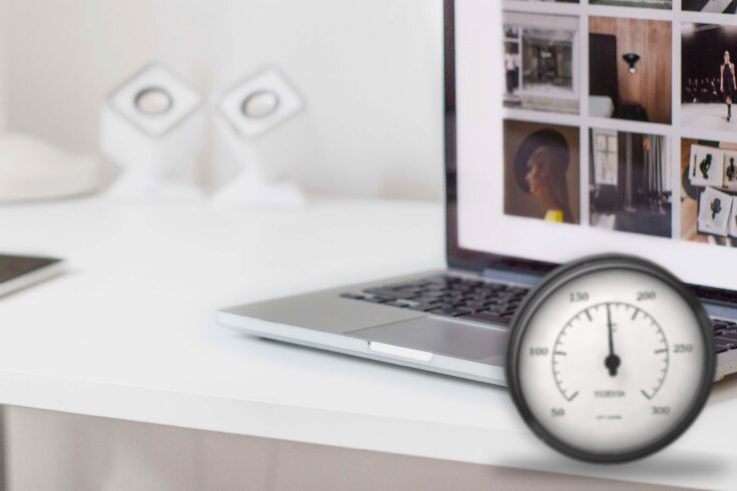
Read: value=170 unit=°C
